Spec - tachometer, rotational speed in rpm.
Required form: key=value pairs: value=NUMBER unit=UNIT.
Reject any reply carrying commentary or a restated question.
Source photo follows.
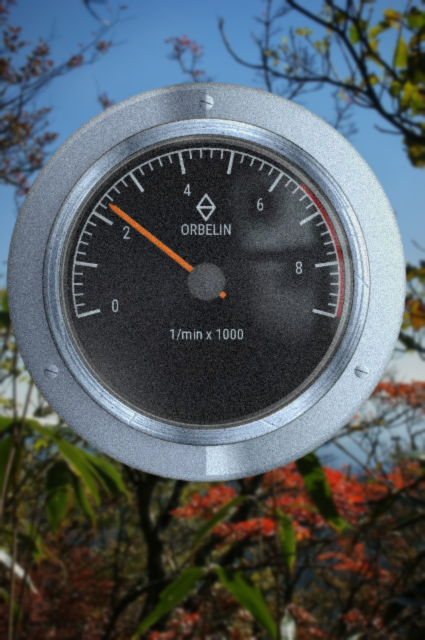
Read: value=2300 unit=rpm
